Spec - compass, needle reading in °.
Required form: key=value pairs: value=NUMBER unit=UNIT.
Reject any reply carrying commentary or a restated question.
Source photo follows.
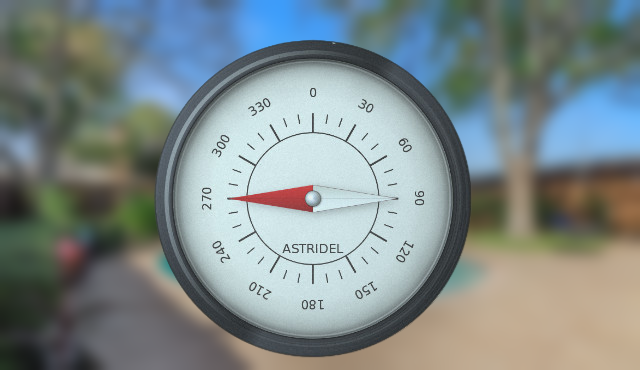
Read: value=270 unit=°
